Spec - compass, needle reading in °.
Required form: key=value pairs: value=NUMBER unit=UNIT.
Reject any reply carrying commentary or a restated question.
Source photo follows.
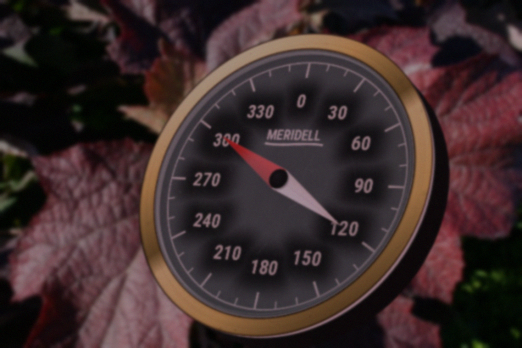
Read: value=300 unit=°
